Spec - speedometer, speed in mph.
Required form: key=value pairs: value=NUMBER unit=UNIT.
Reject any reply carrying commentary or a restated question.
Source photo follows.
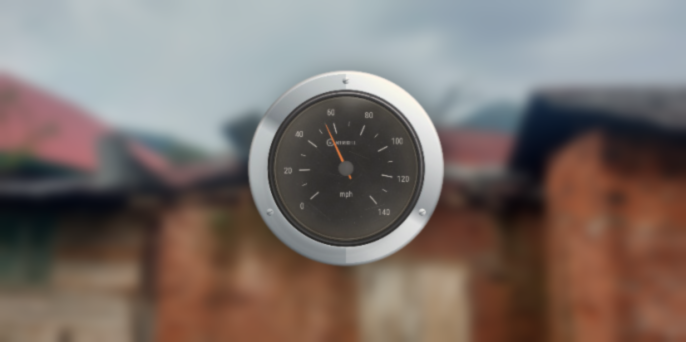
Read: value=55 unit=mph
